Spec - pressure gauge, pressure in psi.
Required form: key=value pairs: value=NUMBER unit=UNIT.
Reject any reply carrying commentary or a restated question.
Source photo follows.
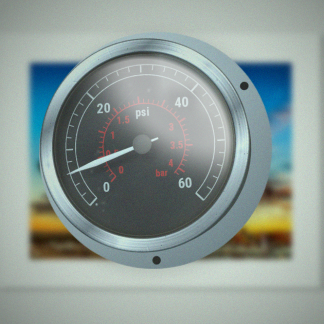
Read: value=6 unit=psi
